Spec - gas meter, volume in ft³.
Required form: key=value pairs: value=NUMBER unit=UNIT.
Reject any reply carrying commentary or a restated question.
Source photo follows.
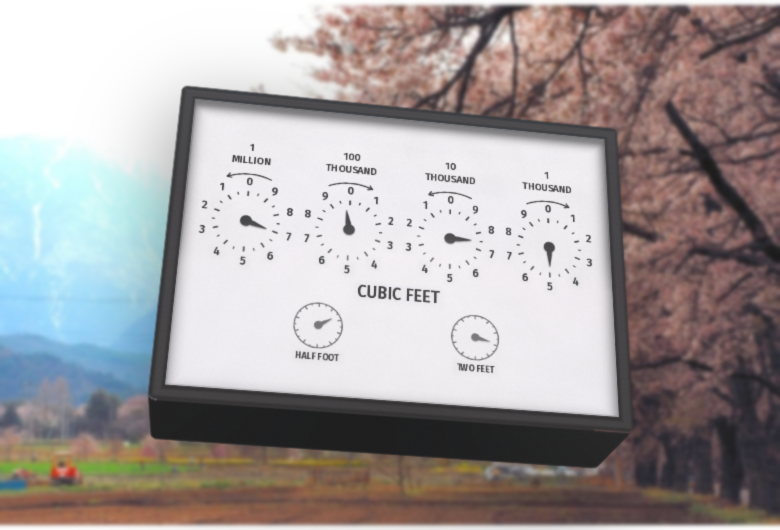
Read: value=697500 unit=ft³
